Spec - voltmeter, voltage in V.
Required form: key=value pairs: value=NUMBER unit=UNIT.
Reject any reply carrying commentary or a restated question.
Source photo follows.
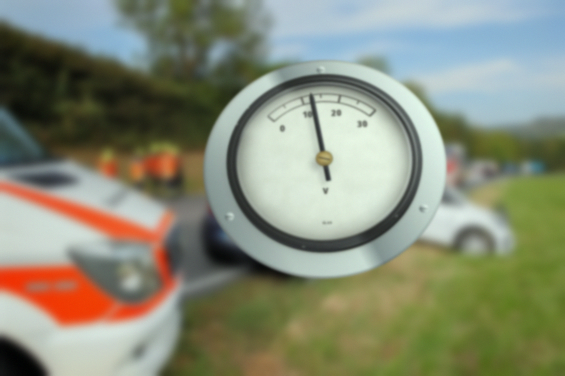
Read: value=12.5 unit=V
